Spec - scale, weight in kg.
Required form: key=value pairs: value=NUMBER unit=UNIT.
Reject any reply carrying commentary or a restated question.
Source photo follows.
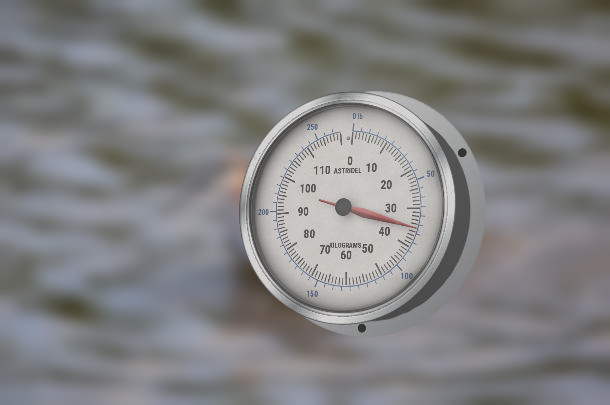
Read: value=35 unit=kg
